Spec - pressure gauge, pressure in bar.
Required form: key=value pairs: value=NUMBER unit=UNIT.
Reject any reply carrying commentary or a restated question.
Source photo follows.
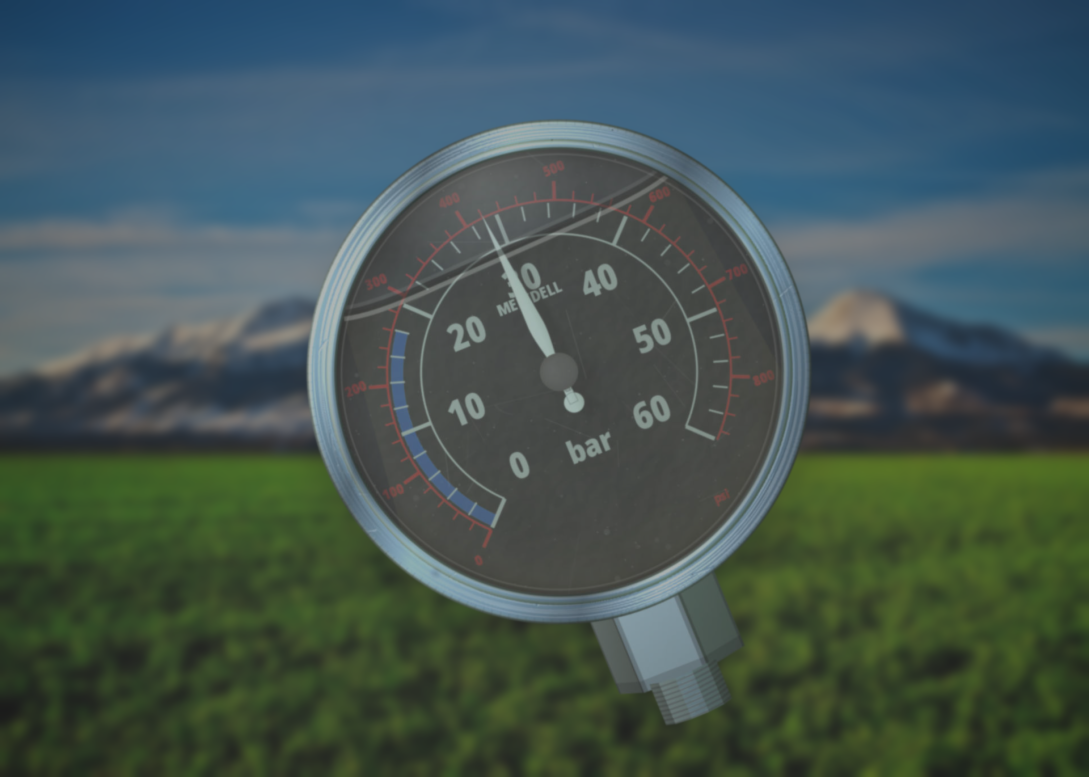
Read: value=29 unit=bar
